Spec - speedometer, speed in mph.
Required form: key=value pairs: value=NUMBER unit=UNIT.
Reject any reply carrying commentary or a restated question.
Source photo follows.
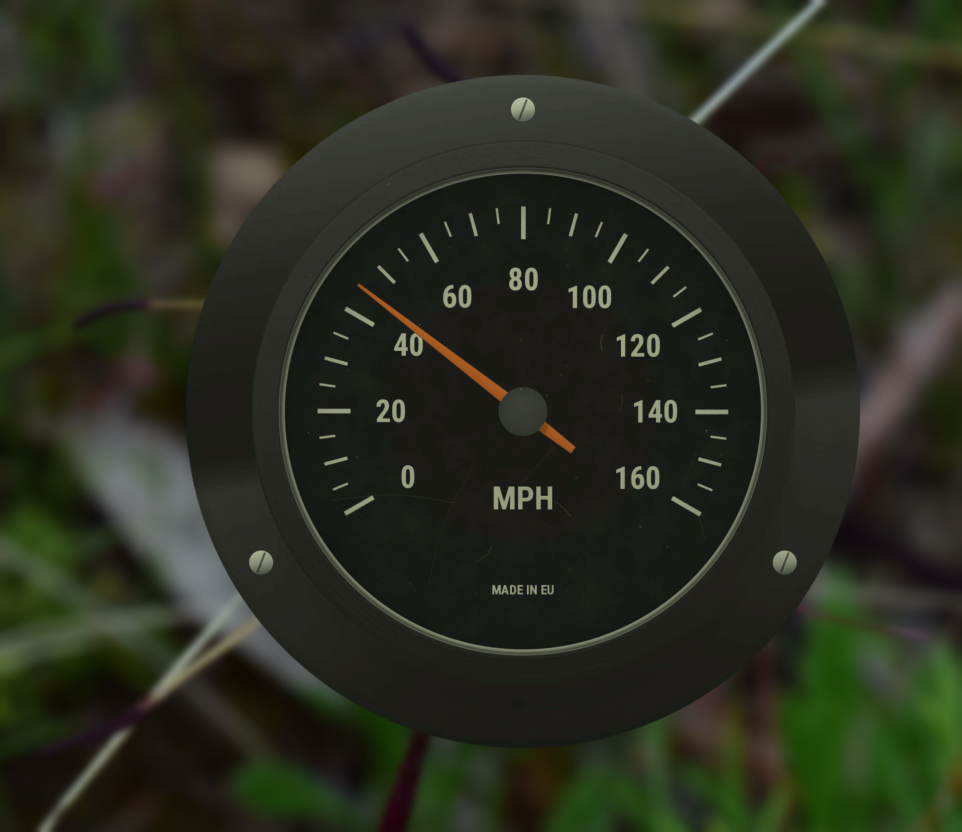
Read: value=45 unit=mph
